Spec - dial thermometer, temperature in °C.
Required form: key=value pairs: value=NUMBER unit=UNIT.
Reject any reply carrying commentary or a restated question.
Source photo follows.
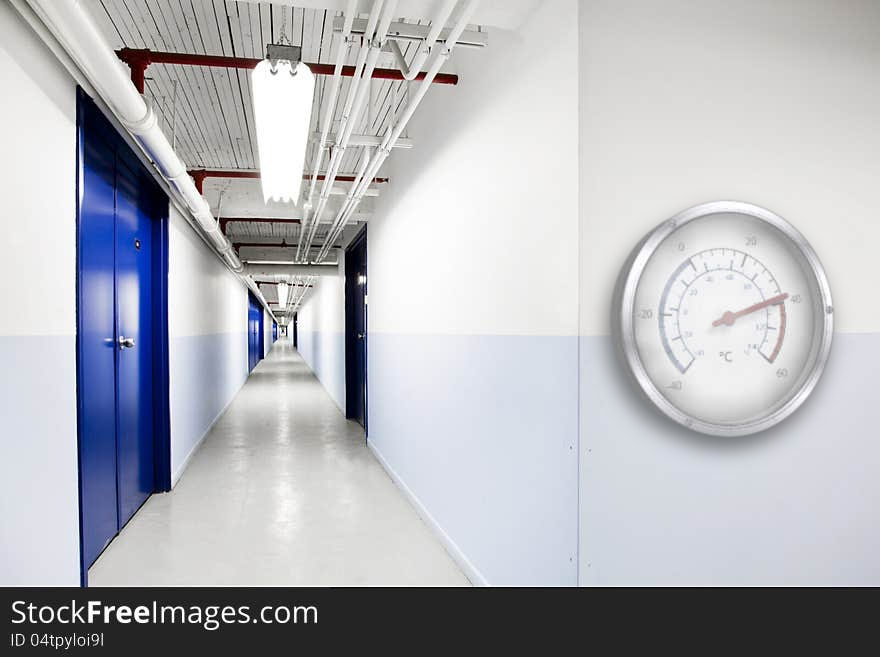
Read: value=38 unit=°C
